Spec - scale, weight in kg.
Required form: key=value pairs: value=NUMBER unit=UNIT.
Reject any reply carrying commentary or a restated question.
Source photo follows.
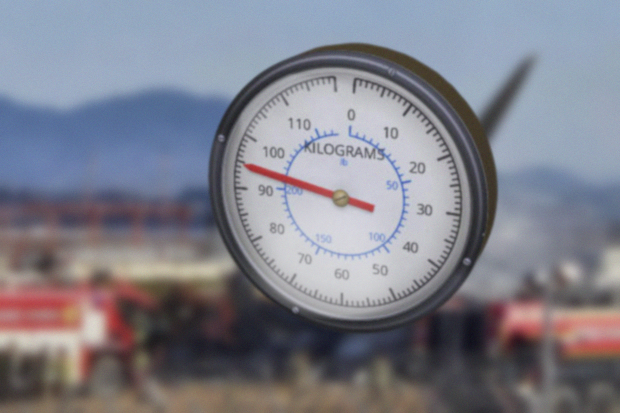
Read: value=95 unit=kg
